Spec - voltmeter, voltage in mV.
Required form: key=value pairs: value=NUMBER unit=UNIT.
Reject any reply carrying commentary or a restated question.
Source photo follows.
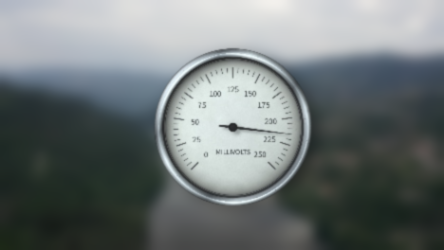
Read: value=215 unit=mV
